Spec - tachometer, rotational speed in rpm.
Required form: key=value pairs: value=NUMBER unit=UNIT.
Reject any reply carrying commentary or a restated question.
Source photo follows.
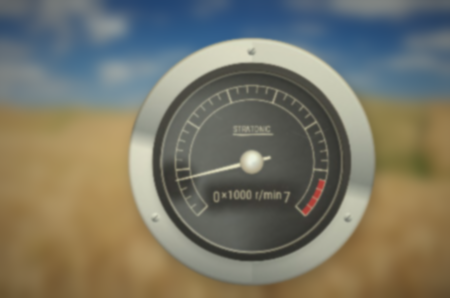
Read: value=800 unit=rpm
